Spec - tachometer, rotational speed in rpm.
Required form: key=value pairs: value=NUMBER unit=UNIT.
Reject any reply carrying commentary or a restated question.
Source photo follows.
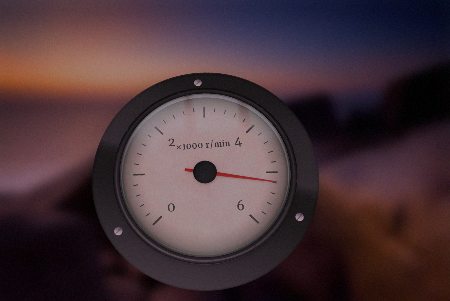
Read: value=5200 unit=rpm
